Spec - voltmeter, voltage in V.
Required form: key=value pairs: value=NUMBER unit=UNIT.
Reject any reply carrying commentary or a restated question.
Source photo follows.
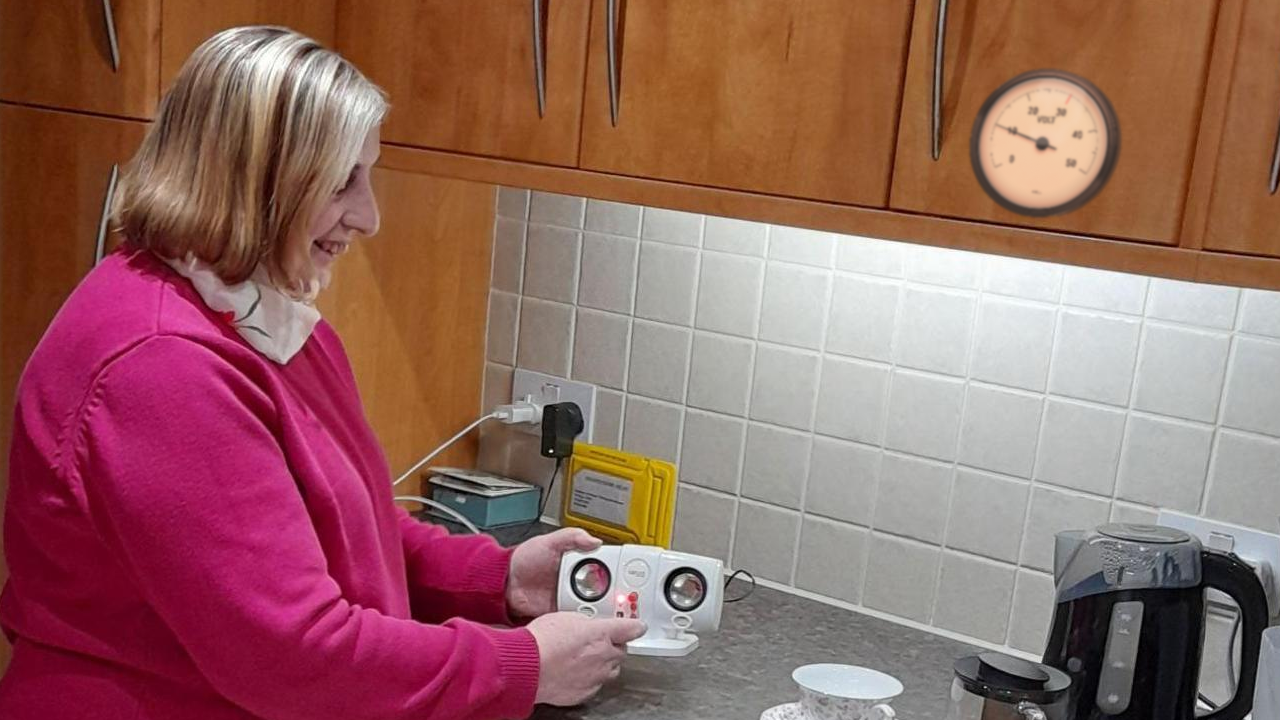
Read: value=10 unit=V
